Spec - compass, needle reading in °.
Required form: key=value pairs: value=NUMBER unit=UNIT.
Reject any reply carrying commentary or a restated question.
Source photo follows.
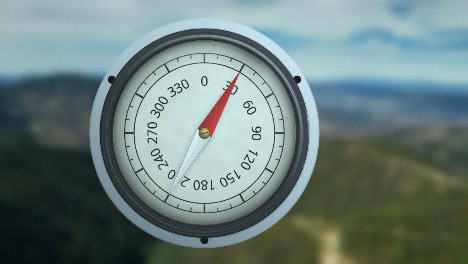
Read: value=30 unit=°
